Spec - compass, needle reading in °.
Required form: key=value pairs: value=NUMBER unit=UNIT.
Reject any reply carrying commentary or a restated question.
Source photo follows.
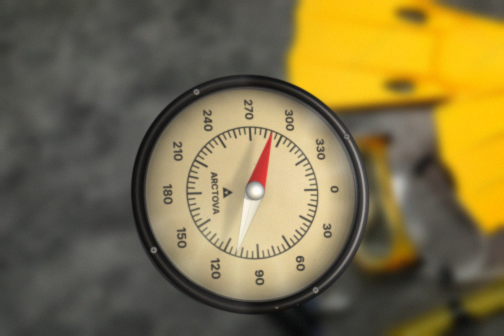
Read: value=290 unit=°
